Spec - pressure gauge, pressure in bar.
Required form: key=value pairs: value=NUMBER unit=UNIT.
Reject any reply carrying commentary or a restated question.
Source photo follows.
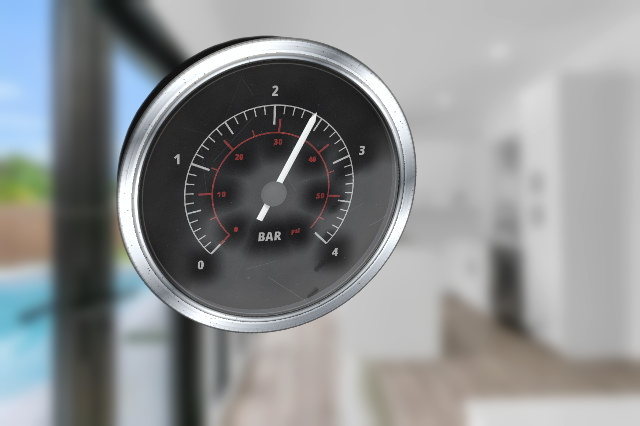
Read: value=2.4 unit=bar
